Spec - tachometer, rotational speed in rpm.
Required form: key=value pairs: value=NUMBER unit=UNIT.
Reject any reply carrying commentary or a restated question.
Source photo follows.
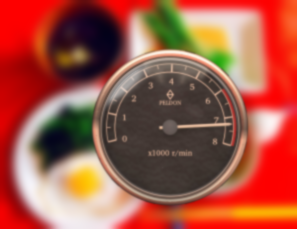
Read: value=7250 unit=rpm
